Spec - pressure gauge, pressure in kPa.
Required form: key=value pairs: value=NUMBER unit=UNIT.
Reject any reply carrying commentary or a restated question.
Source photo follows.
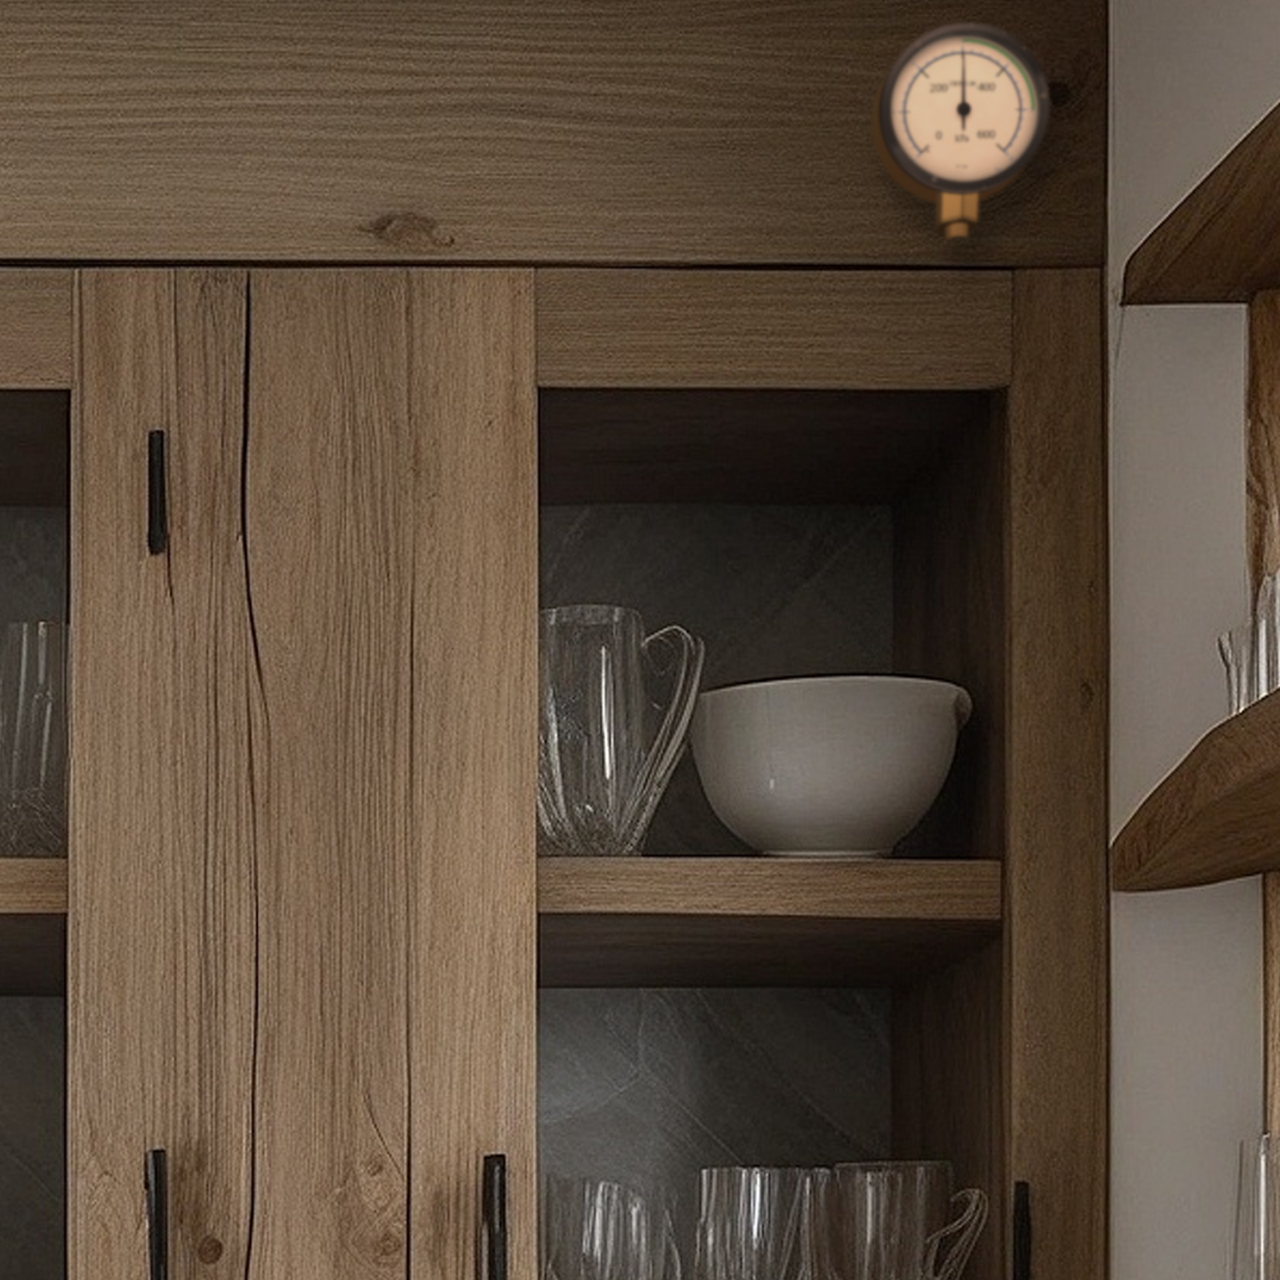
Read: value=300 unit=kPa
